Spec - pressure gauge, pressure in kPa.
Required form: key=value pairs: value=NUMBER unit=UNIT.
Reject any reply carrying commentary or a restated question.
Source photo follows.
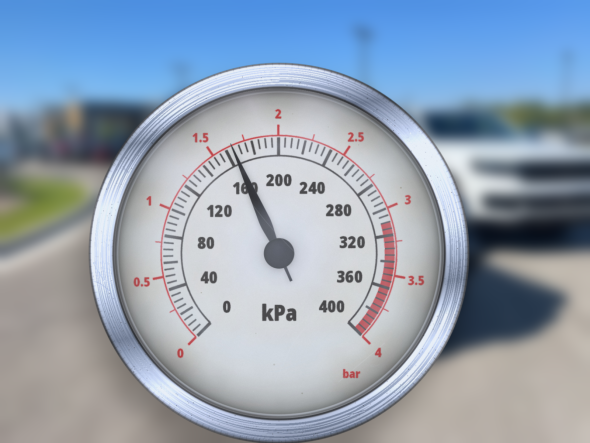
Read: value=165 unit=kPa
